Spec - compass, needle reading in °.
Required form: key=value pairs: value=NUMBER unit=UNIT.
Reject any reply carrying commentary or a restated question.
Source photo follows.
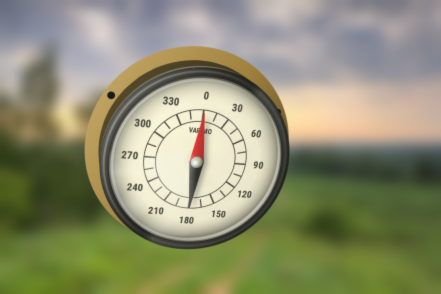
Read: value=0 unit=°
